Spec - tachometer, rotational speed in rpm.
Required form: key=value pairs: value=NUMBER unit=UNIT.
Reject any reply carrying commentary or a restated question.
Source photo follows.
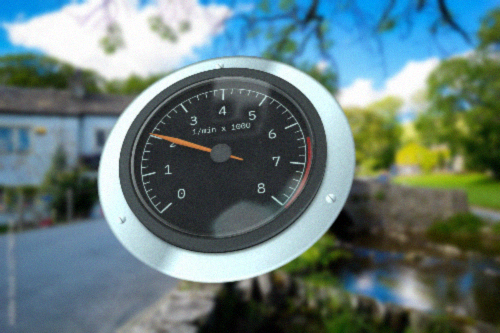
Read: value=2000 unit=rpm
